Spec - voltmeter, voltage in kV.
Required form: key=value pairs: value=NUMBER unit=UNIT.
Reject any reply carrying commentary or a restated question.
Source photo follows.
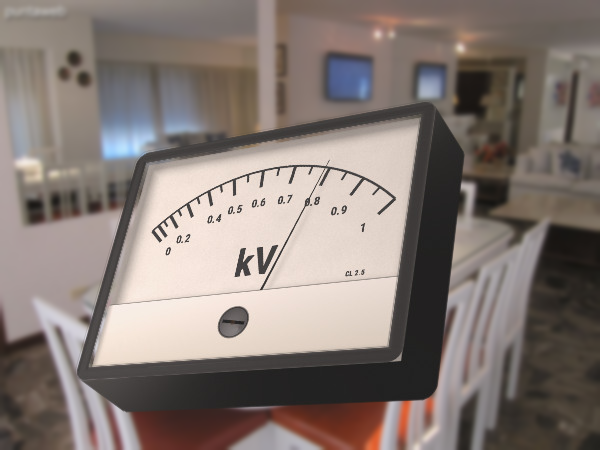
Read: value=0.8 unit=kV
